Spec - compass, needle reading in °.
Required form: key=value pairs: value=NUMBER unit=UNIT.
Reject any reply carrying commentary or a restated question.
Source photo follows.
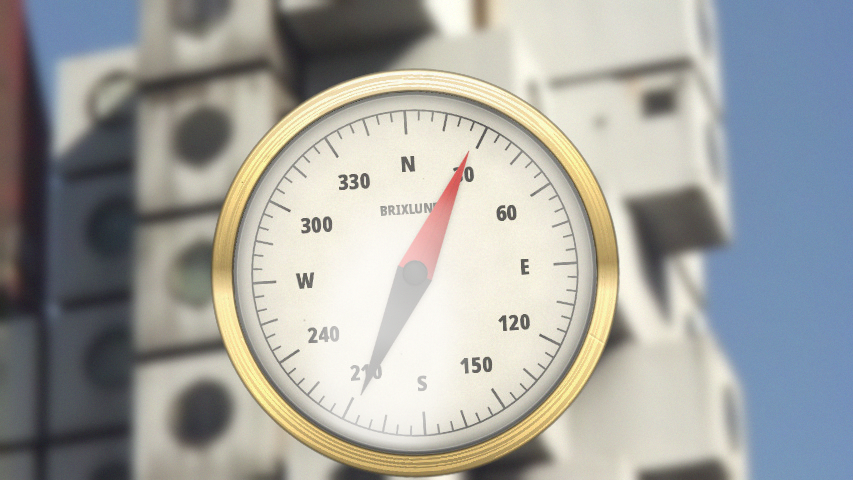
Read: value=27.5 unit=°
